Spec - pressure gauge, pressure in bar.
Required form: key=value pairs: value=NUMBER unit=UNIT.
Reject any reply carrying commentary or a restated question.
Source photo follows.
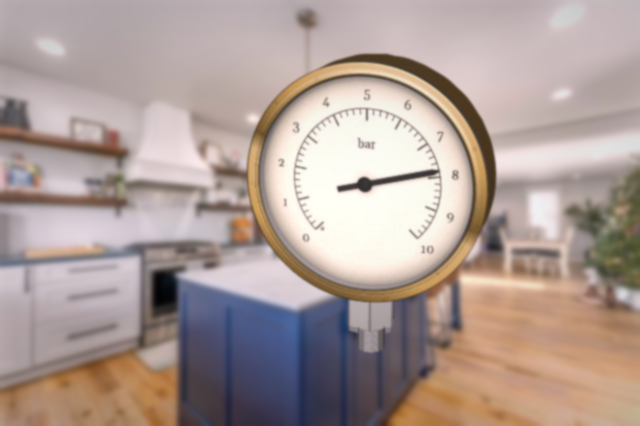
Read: value=7.8 unit=bar
